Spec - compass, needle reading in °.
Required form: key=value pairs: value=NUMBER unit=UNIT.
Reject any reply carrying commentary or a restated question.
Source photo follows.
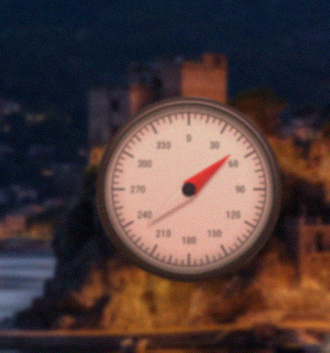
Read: value=50 unit=°
